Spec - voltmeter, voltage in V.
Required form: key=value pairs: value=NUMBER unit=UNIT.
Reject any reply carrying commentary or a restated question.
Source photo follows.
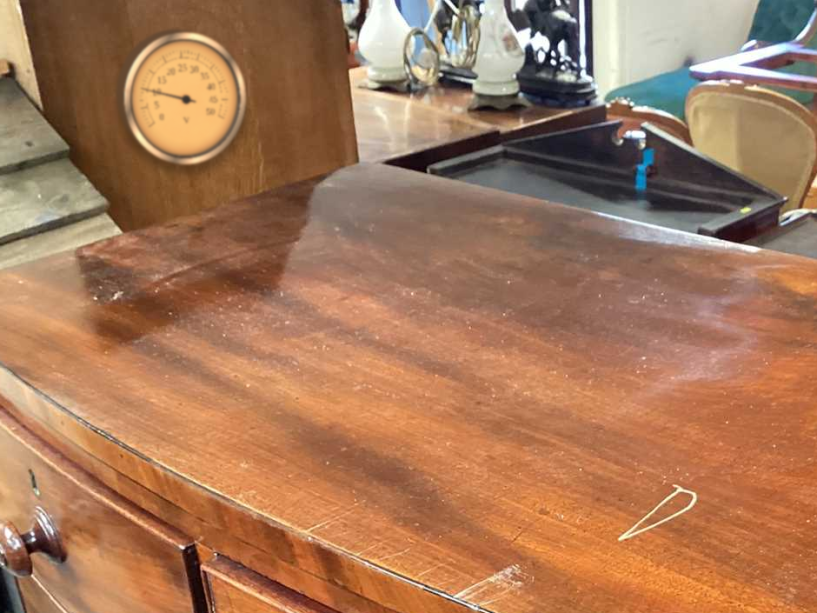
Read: value=10 unit=V
